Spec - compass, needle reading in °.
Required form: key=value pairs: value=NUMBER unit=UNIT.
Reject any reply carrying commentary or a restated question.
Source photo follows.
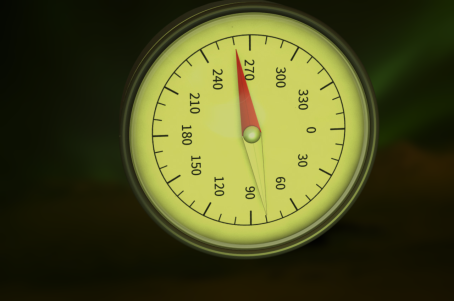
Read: value=260 unit=°
